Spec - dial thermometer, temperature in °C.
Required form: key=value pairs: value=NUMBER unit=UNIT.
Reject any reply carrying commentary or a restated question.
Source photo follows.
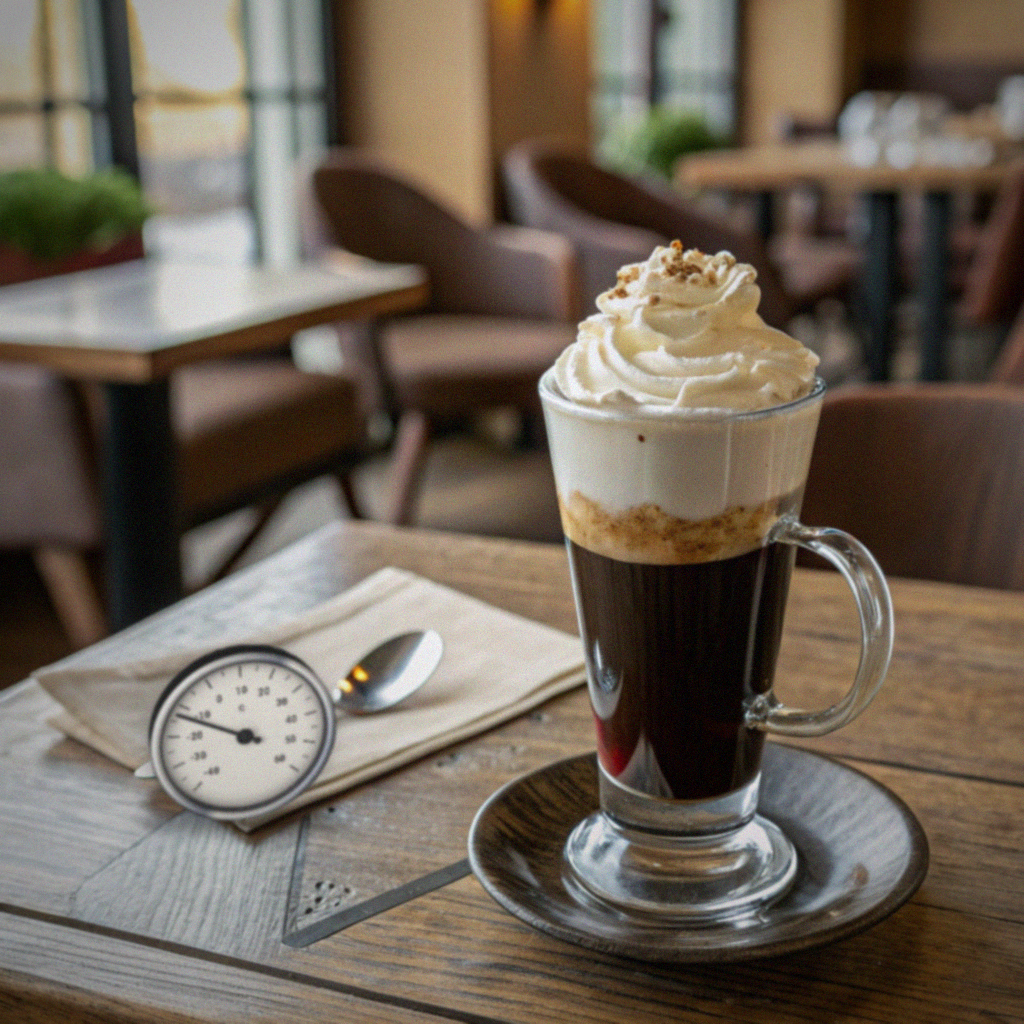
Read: value=-12.5 unit=°C
